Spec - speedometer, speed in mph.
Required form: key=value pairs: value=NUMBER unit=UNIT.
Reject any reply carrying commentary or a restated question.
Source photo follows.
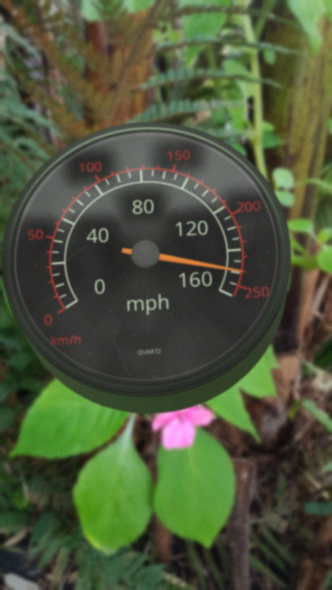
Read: value=150 unit=mph
